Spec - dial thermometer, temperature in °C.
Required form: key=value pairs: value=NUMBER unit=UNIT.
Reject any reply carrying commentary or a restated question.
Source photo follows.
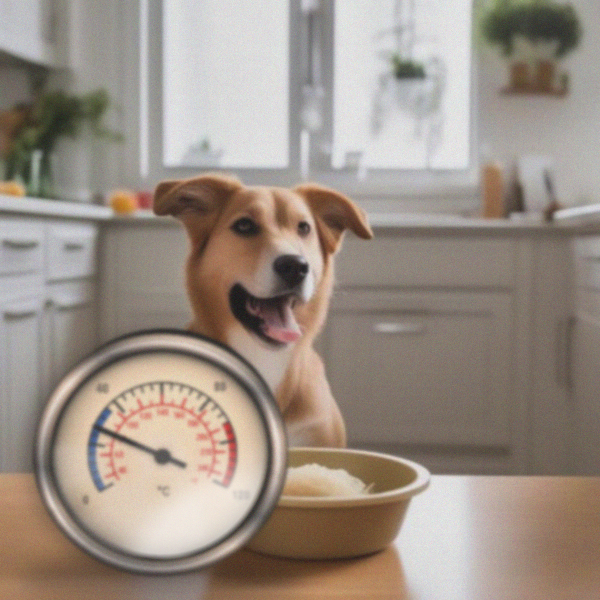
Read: value=28 unit=°C
